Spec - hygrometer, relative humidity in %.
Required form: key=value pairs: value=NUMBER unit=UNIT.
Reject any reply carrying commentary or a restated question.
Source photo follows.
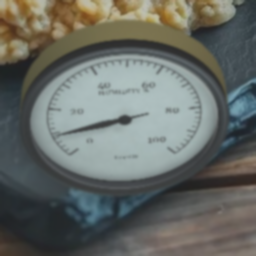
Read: value=10 unit=%
